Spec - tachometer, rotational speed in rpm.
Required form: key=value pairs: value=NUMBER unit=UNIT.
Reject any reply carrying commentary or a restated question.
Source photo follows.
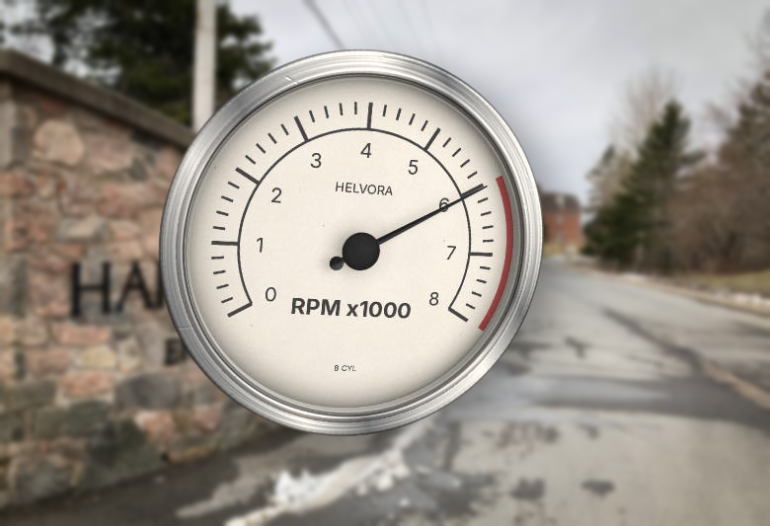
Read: value=6000 unit=rpm
